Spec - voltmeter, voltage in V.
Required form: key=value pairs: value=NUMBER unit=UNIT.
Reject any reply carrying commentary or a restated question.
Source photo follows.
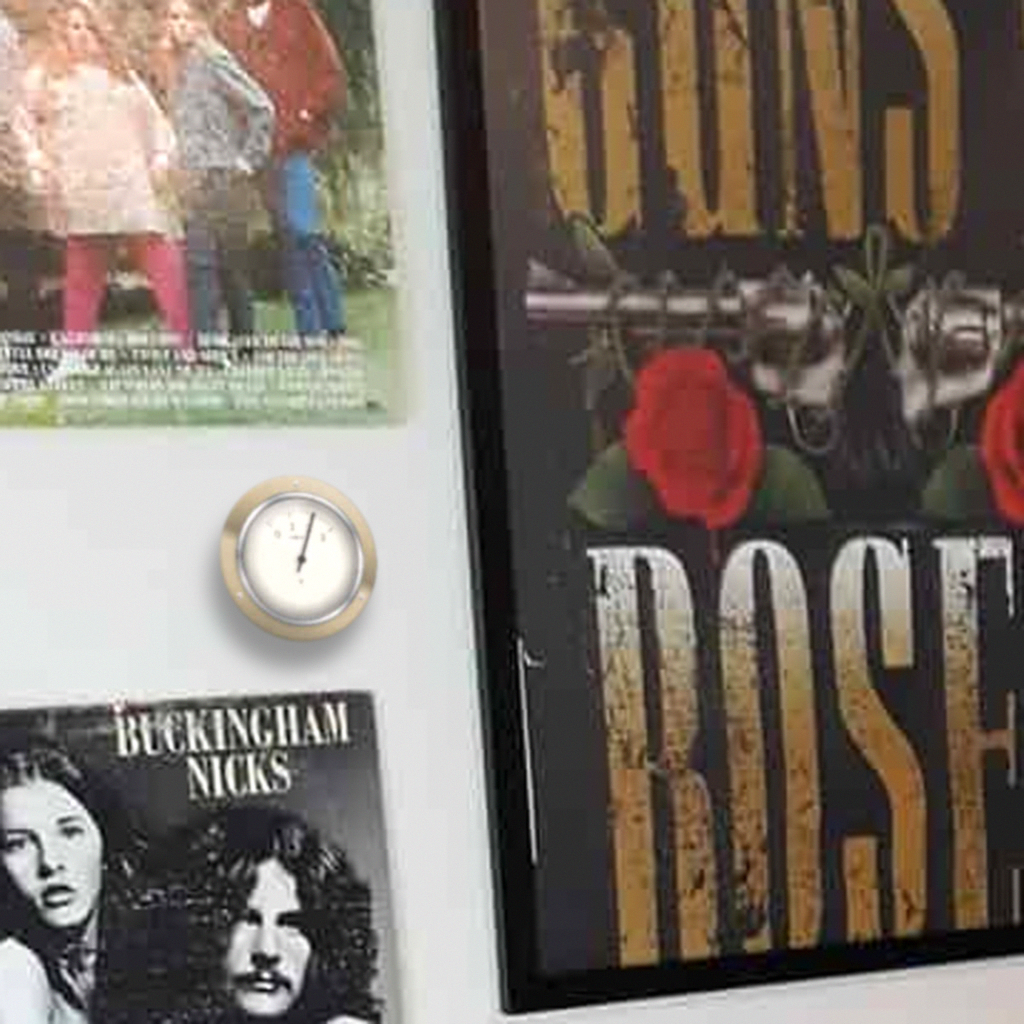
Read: value=2 unit=V
